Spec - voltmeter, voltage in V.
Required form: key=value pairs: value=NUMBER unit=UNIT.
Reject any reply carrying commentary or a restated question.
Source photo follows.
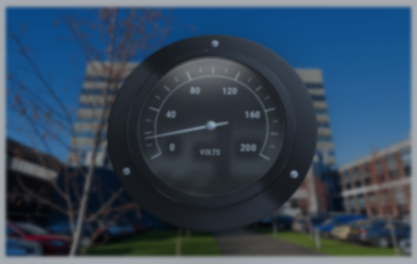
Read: value=15 unit=V
